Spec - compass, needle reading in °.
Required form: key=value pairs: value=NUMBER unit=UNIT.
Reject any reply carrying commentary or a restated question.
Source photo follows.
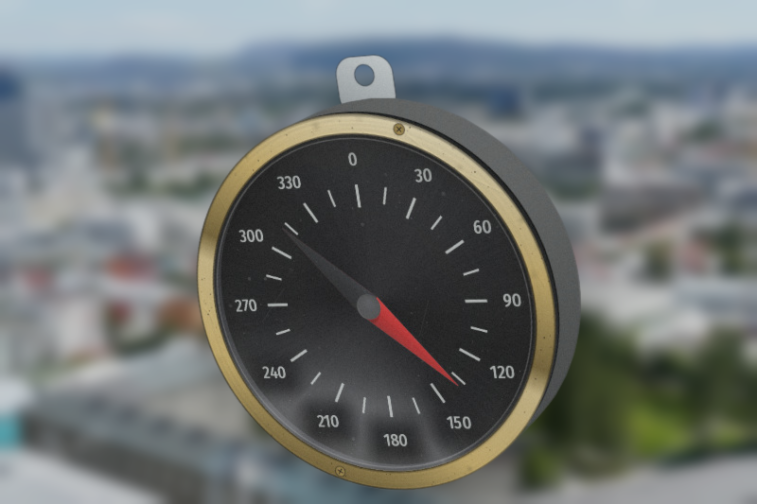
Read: value=135 unit=°
